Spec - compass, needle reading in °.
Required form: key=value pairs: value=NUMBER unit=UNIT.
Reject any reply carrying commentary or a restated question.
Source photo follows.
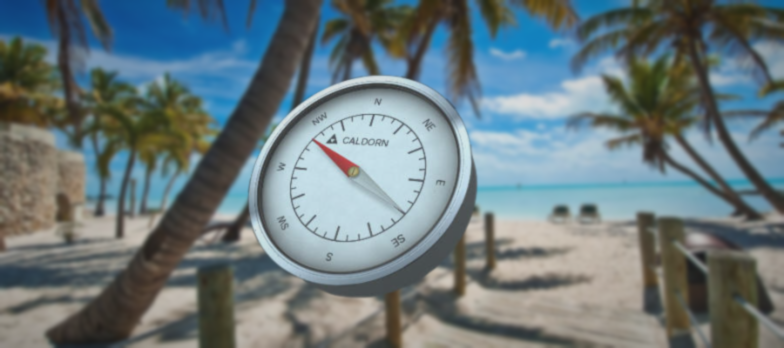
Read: value=300 unit=°
